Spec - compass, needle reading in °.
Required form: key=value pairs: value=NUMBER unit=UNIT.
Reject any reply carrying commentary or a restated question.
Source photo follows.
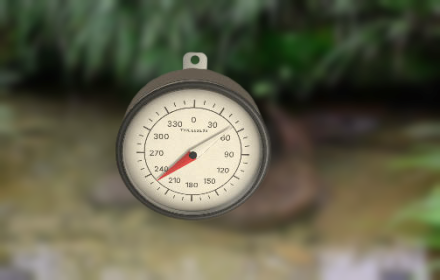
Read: value=230 unit=°
